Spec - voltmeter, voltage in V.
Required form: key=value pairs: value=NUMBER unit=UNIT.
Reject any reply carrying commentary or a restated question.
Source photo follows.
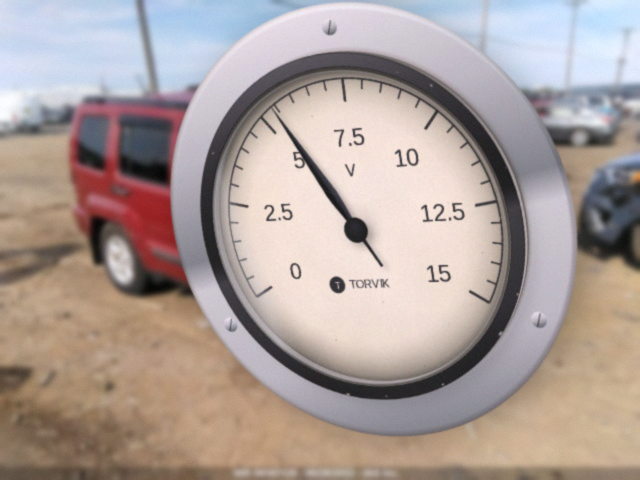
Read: value=5.5 unit=V
